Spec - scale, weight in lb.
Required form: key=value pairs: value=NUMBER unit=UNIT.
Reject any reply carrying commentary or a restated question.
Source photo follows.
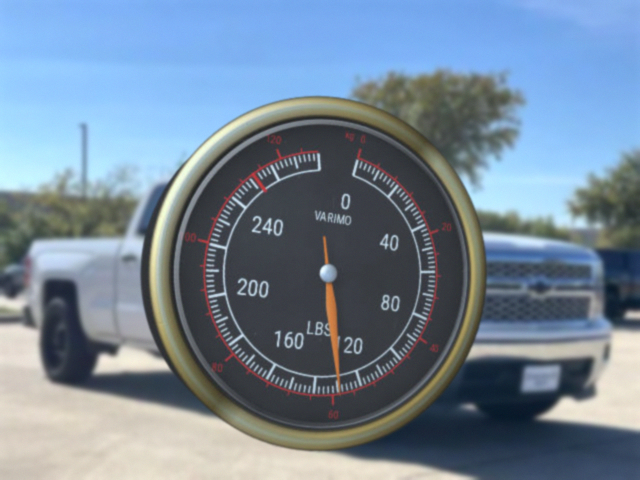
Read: value=130 unit=lb
